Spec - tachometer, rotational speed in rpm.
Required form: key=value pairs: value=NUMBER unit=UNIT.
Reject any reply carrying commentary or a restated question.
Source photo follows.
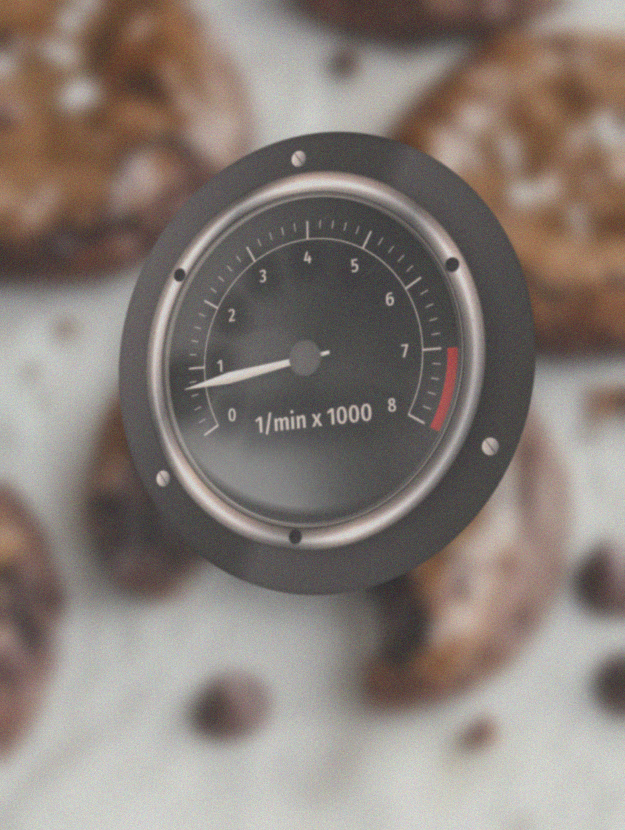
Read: value=700 unit=rpm
